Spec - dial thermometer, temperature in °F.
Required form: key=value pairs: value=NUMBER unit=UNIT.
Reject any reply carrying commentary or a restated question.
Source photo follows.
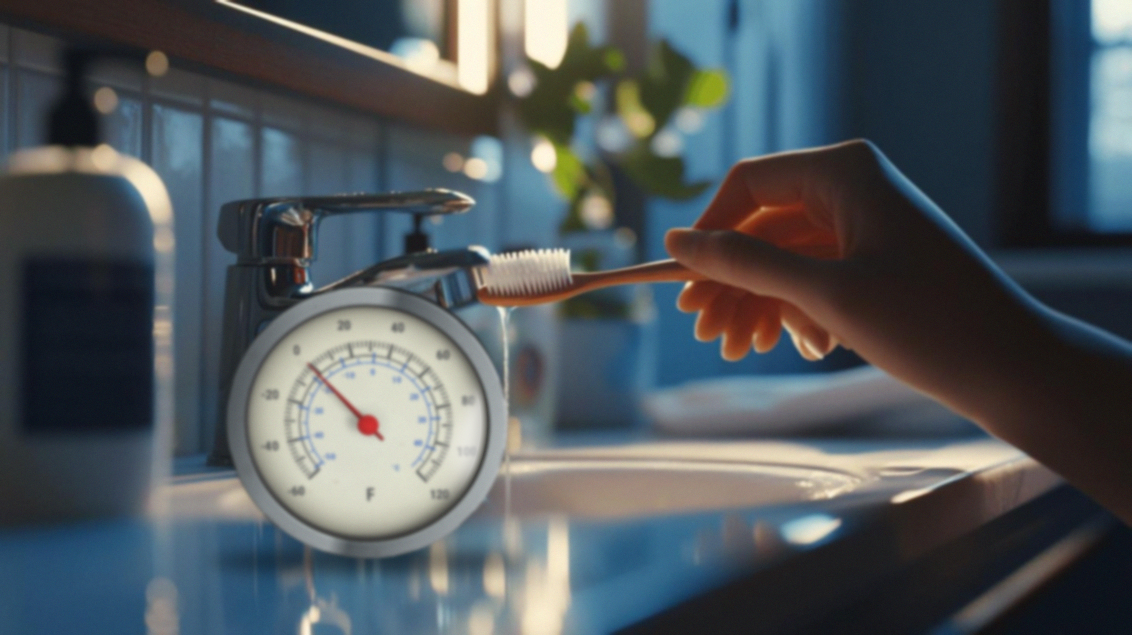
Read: value=0 unit=°F
